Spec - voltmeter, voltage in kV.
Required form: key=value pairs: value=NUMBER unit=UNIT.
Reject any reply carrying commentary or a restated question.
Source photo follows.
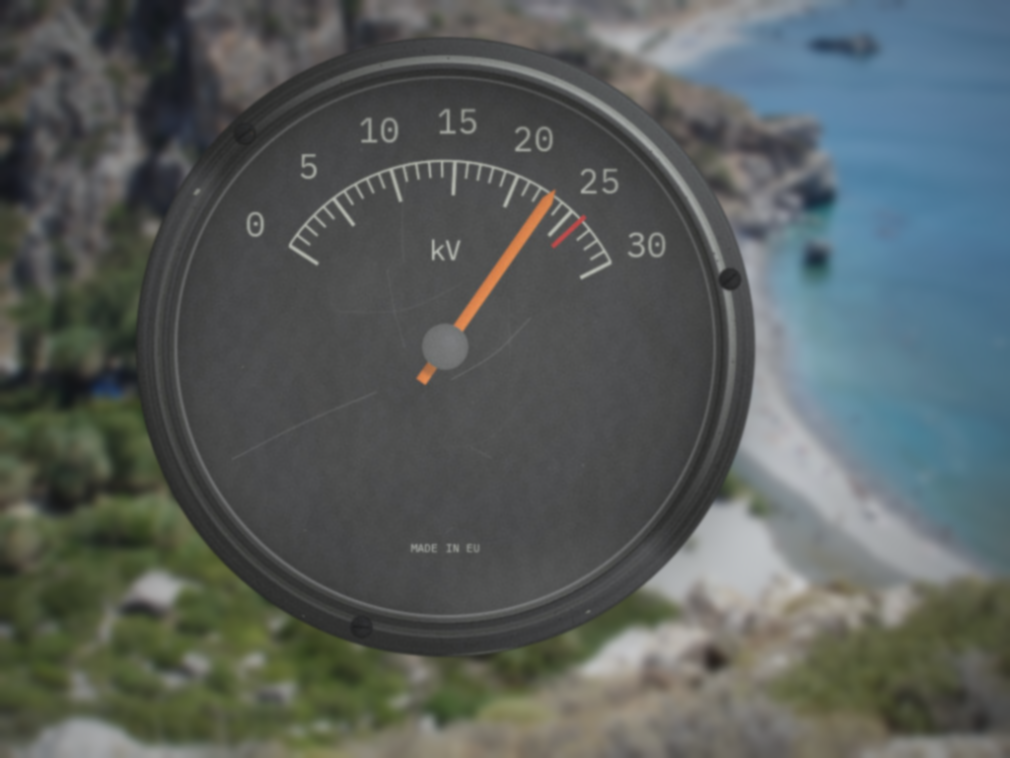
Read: value=23 unit=kV
